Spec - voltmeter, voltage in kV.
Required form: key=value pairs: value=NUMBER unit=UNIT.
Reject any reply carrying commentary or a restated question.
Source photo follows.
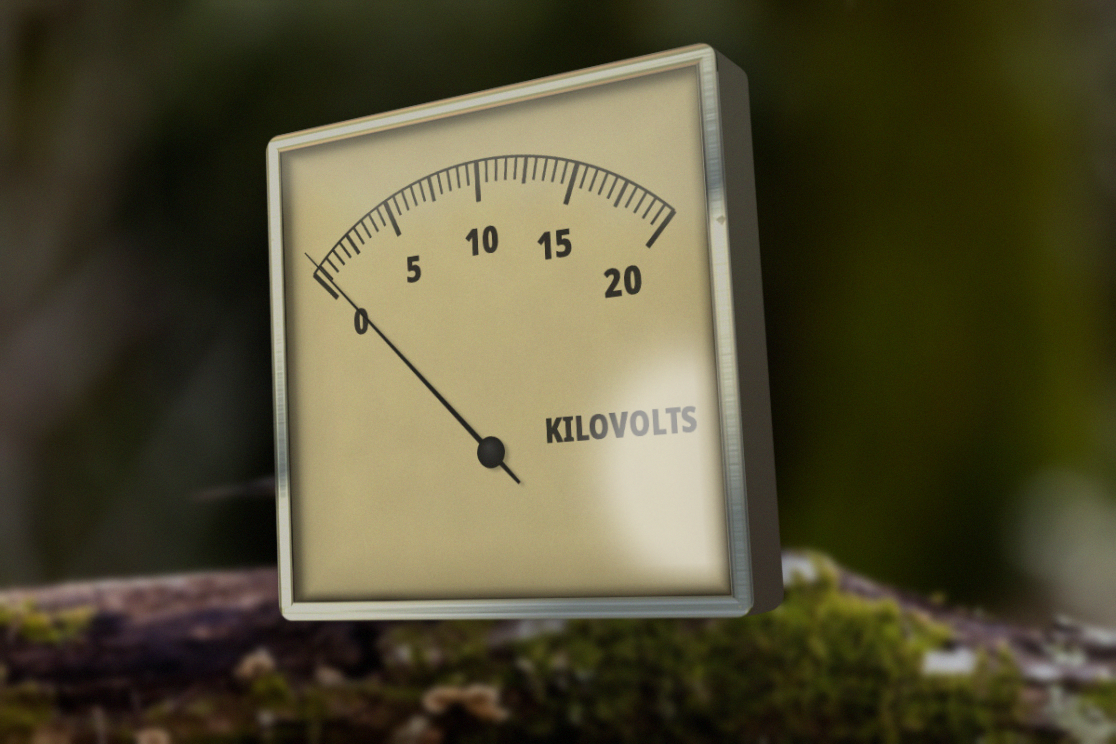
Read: value=0.5 unit=kV
